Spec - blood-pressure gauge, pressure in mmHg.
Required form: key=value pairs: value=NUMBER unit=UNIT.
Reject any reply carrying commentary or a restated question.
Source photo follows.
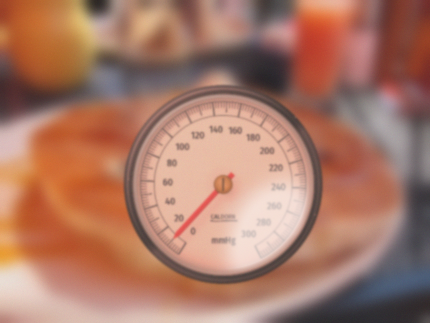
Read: value=10 unit=mmHg
